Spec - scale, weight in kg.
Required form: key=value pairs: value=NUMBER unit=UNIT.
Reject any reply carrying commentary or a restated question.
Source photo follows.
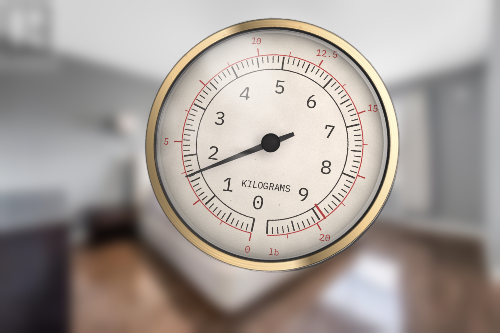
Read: value=1.6 unit=kg
